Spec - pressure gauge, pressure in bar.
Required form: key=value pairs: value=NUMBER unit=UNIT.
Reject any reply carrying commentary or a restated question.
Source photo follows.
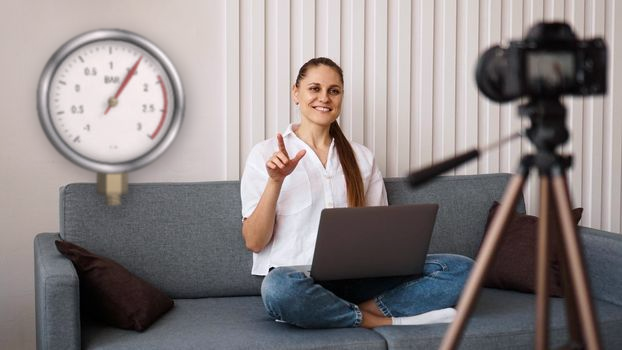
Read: value=1.5 unit=bar
